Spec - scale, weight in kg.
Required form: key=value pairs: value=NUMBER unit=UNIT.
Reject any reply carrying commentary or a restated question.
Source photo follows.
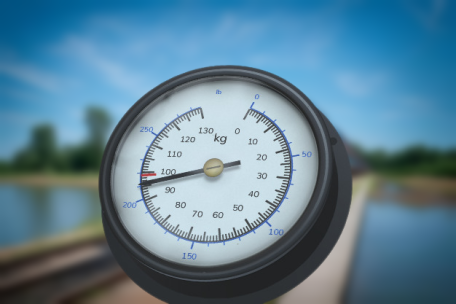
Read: value=95 unit=kg
